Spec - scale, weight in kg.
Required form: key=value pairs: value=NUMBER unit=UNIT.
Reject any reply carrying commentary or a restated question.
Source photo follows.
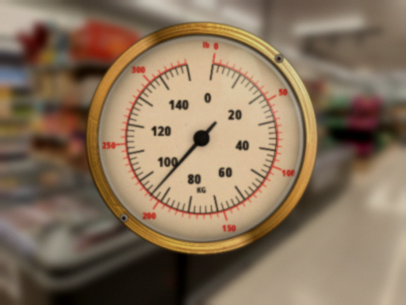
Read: value=94 unit=kg
